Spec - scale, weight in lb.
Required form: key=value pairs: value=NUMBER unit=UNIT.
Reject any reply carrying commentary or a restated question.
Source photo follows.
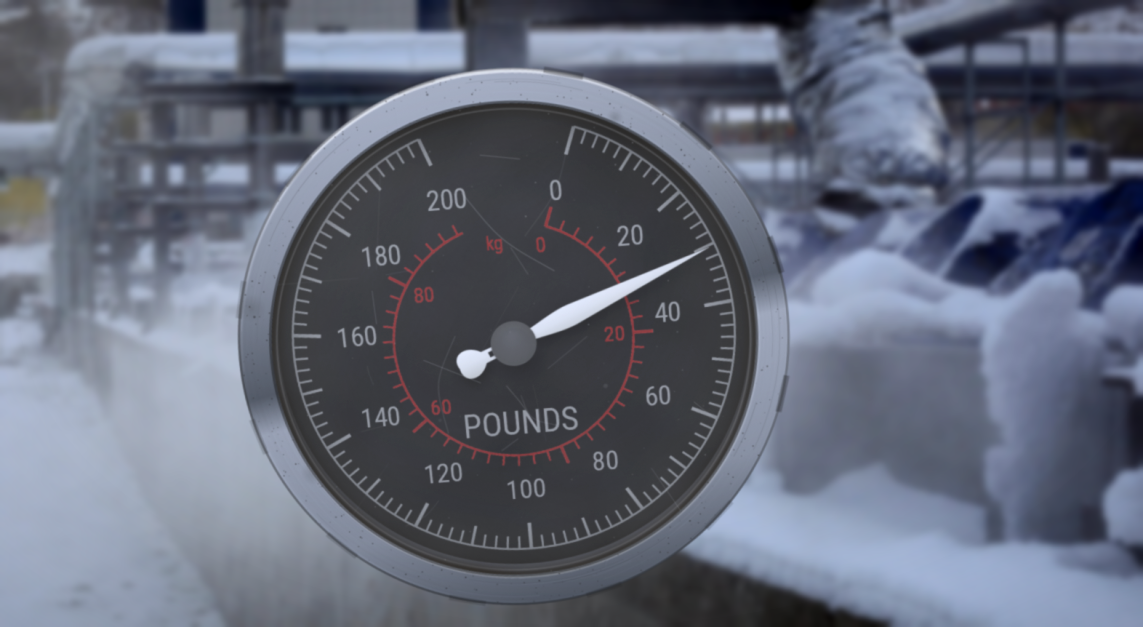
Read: value=30 unit=lb
